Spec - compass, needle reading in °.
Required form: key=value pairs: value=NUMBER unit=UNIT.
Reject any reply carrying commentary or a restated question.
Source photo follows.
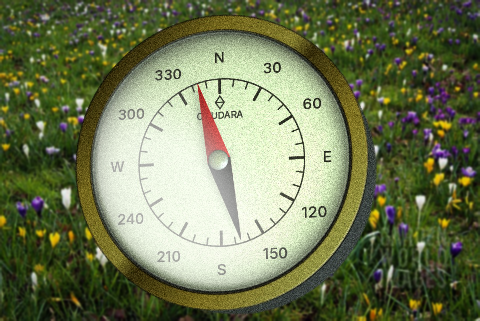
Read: value=345 unit=°
